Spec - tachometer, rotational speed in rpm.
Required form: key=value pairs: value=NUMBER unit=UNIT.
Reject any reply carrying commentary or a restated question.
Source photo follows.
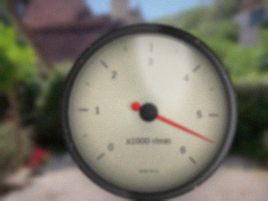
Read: value=5500 unit=rpm
